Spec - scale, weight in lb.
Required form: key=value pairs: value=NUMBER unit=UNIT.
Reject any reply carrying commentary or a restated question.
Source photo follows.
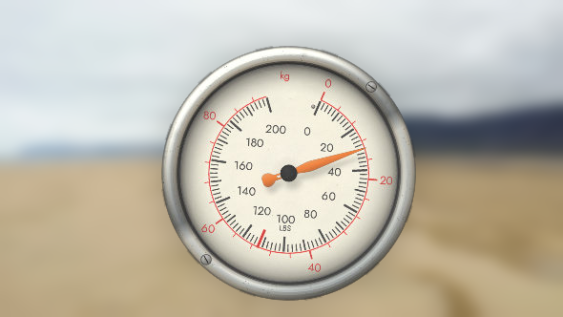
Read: value=30 unit=lb
